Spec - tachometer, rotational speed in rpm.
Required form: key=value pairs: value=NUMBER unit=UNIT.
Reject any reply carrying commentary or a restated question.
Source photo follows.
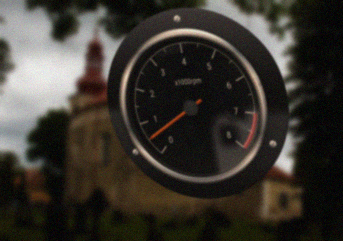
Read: value=500 unit=rpm
